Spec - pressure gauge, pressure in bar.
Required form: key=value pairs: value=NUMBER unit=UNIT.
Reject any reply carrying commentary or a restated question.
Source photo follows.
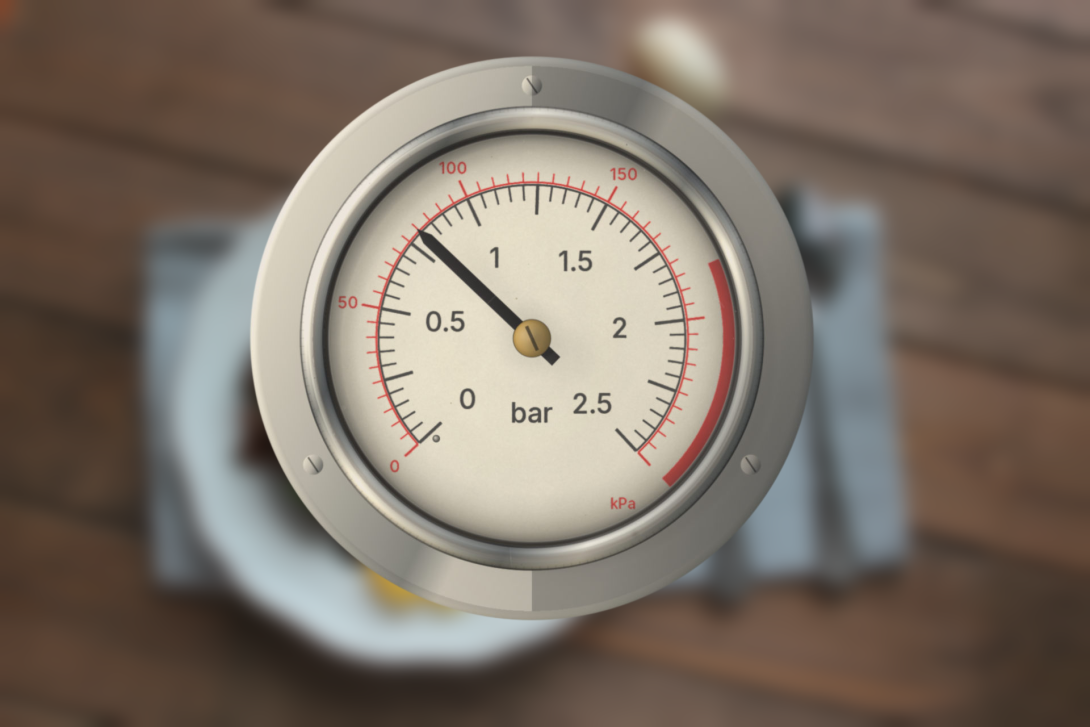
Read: value=0.8 unit=bar
